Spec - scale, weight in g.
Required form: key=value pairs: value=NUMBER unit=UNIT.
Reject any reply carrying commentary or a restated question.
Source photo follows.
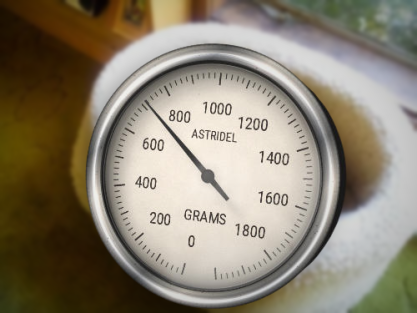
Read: value=720 unit=g
